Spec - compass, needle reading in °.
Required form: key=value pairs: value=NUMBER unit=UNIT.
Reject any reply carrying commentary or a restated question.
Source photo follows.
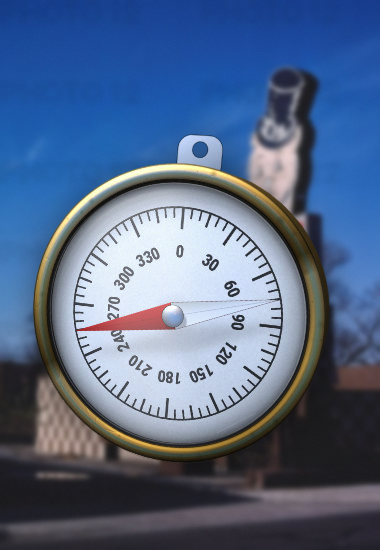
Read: value=255 unit=°
